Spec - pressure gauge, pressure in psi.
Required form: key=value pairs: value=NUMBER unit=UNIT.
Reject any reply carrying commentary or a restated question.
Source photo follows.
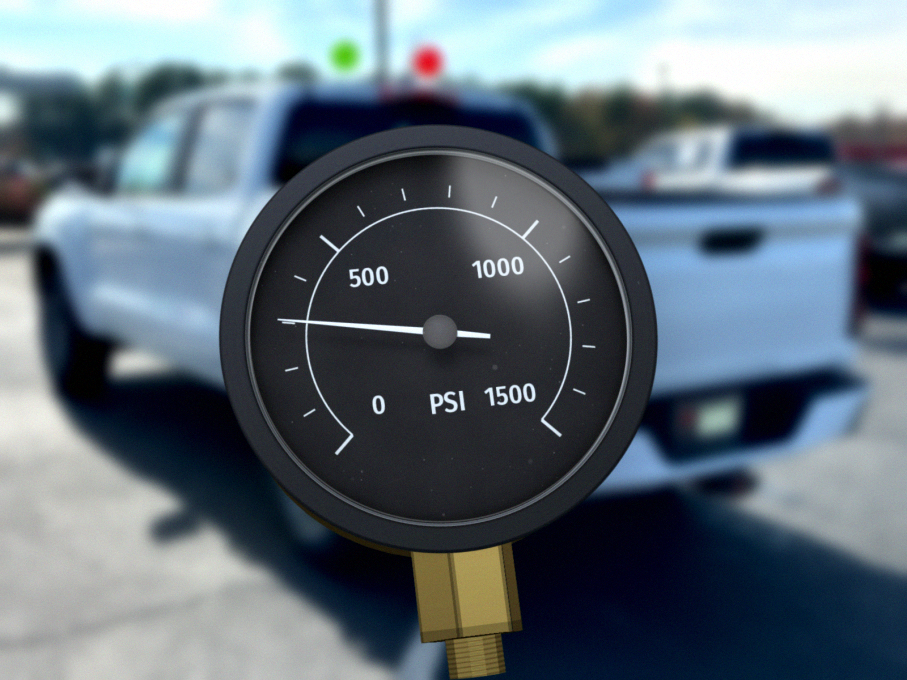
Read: value=300 unit=psi
